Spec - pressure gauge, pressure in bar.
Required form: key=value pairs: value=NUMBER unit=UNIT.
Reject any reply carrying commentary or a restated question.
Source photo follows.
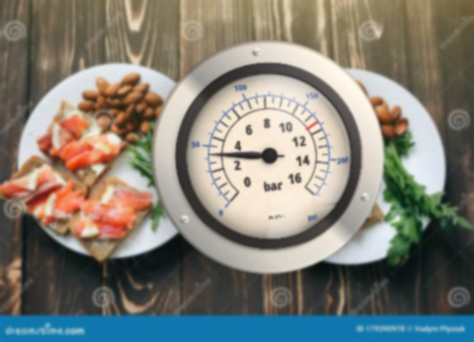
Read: value=3 unit=bar
